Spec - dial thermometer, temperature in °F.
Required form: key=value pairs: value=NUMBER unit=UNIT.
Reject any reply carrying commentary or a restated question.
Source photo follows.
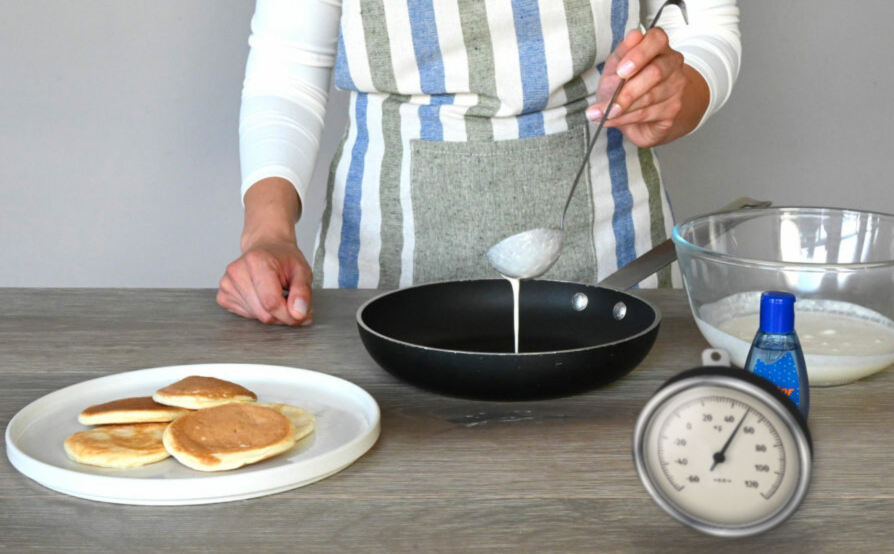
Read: value=50 unit=°F
